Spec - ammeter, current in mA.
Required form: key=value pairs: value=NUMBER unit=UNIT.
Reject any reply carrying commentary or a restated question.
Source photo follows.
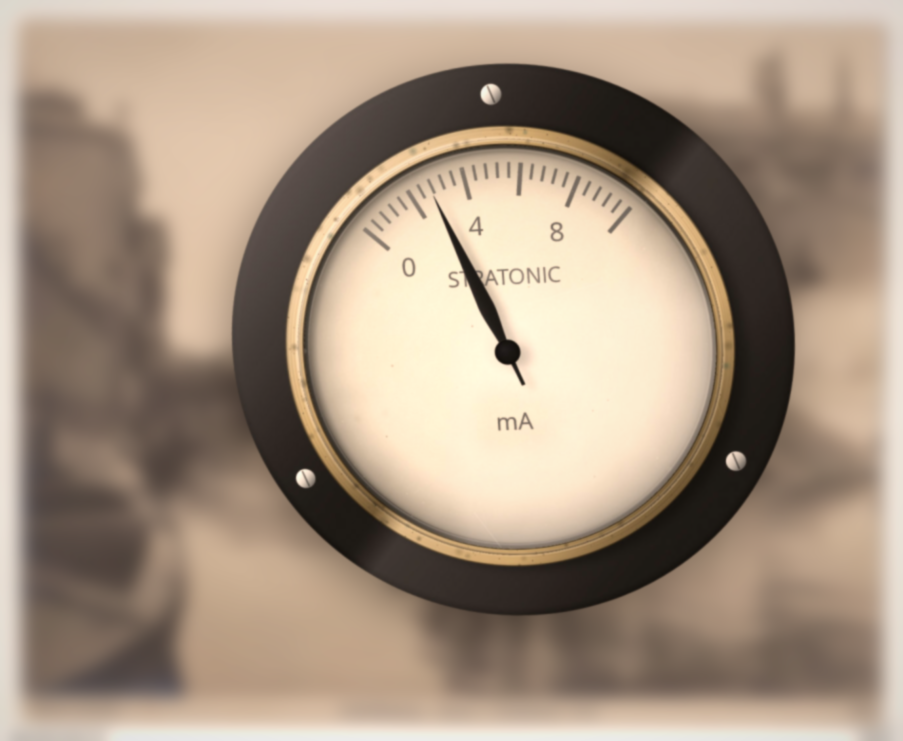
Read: value=2.8 unit=mA
